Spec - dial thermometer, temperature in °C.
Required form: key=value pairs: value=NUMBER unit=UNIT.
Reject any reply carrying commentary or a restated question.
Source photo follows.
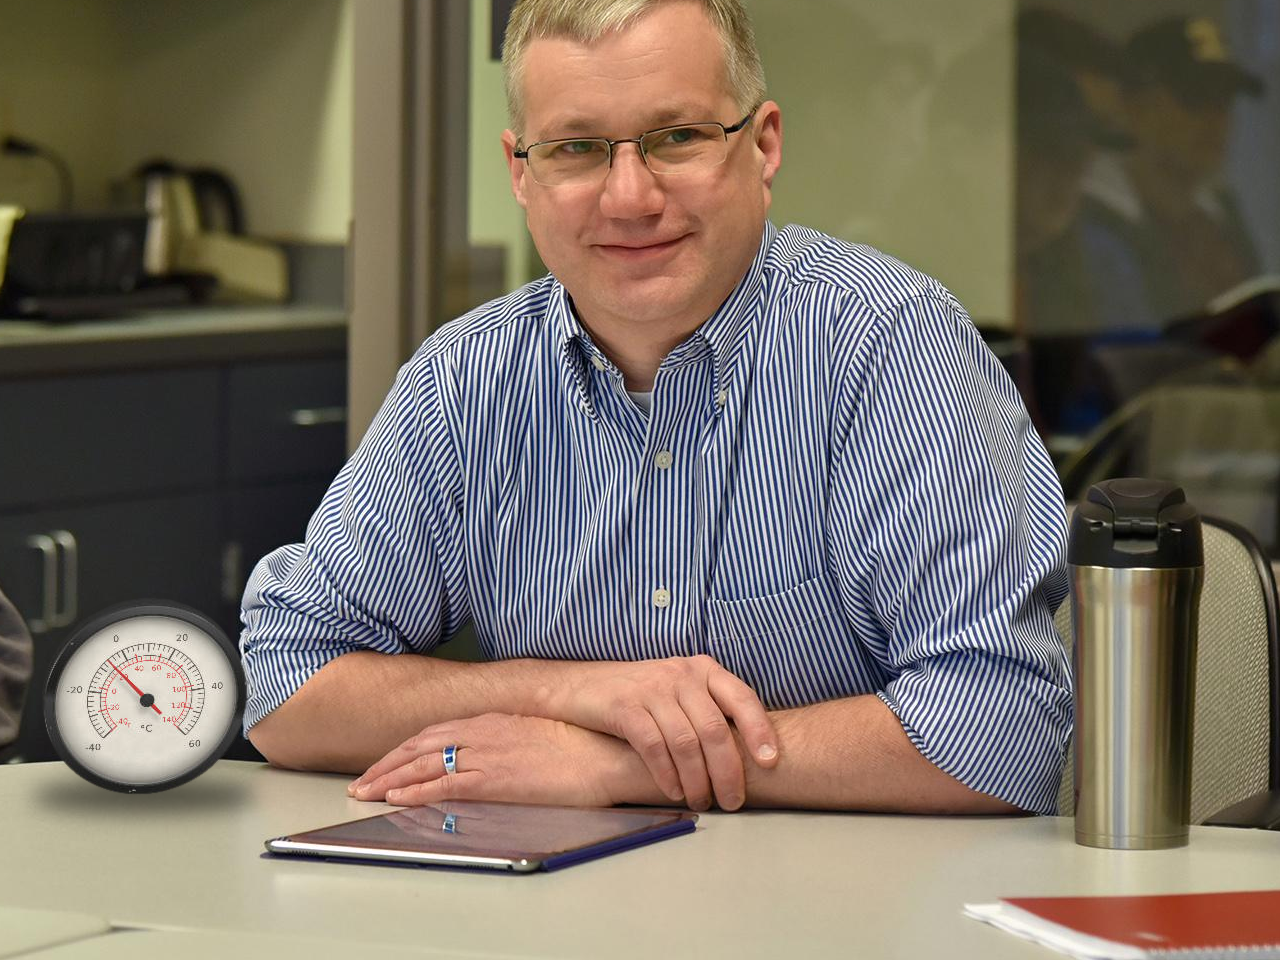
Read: value=-6 unit=°C
